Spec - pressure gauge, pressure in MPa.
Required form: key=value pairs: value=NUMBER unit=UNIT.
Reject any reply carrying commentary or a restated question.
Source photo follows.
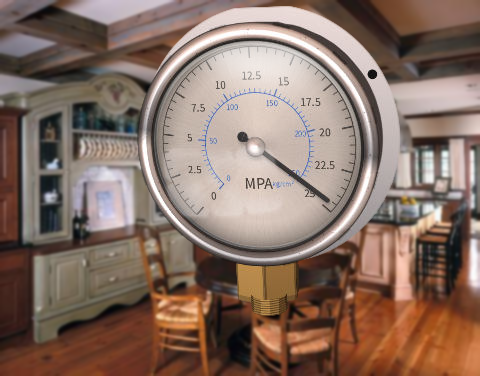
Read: value=24.5 unit=MPa
